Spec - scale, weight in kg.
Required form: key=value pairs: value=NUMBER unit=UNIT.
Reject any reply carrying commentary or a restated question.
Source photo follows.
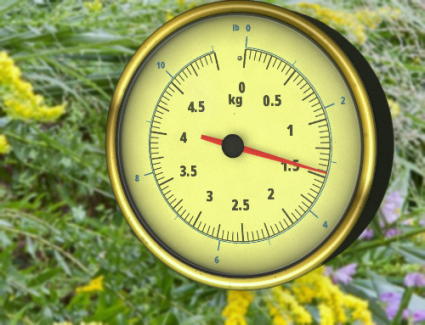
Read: value=1.45 unit=kg
